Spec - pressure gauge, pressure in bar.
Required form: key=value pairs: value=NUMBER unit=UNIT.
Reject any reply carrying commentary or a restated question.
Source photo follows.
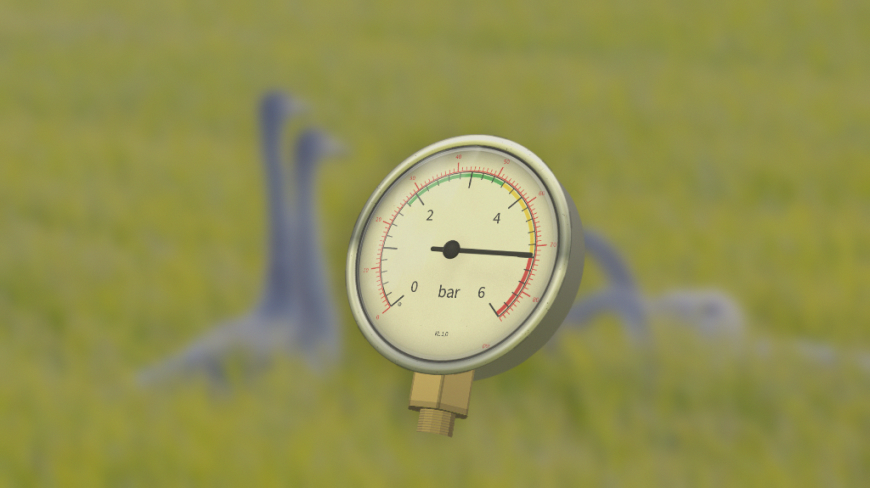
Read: value=5 unit=bar
